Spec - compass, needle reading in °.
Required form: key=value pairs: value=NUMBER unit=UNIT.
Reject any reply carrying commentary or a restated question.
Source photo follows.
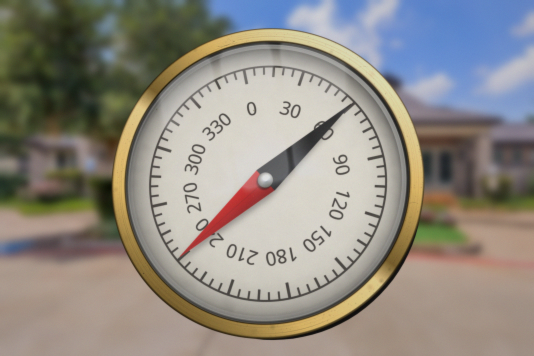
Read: value=240 unit=°
